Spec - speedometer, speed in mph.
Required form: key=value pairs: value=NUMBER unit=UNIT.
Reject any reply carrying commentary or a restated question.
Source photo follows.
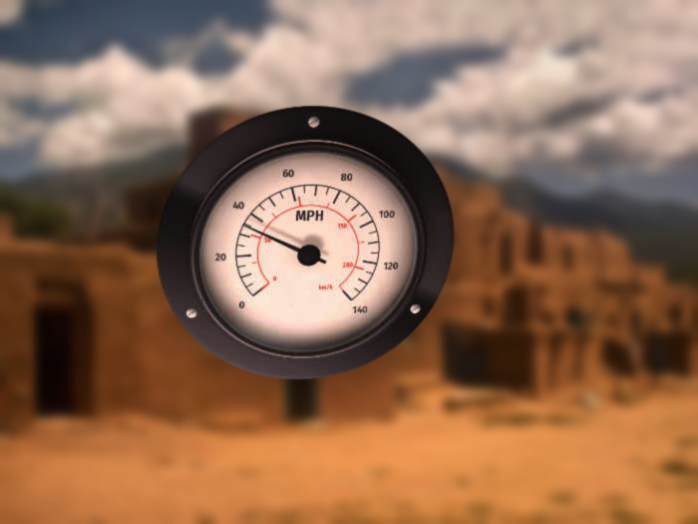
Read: value=35 unit=mph
